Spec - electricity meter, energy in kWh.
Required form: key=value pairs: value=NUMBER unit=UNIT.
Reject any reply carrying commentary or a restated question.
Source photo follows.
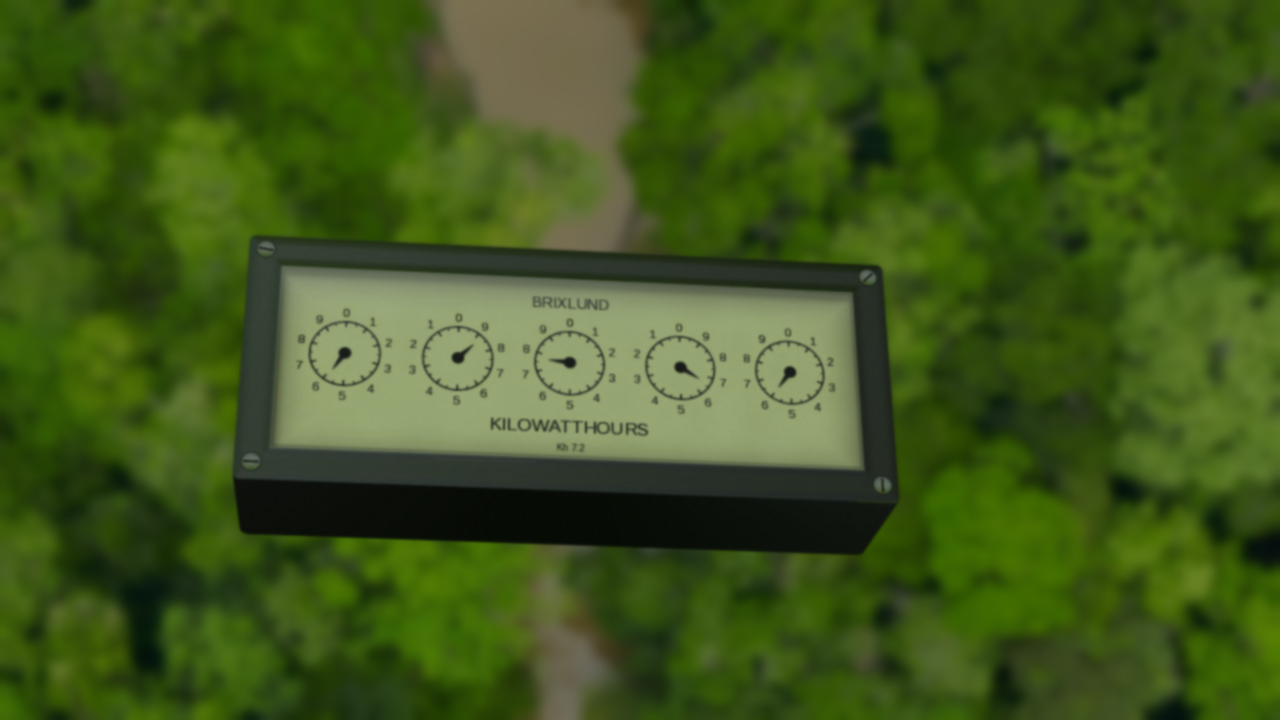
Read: value=58766 unit=kWh
